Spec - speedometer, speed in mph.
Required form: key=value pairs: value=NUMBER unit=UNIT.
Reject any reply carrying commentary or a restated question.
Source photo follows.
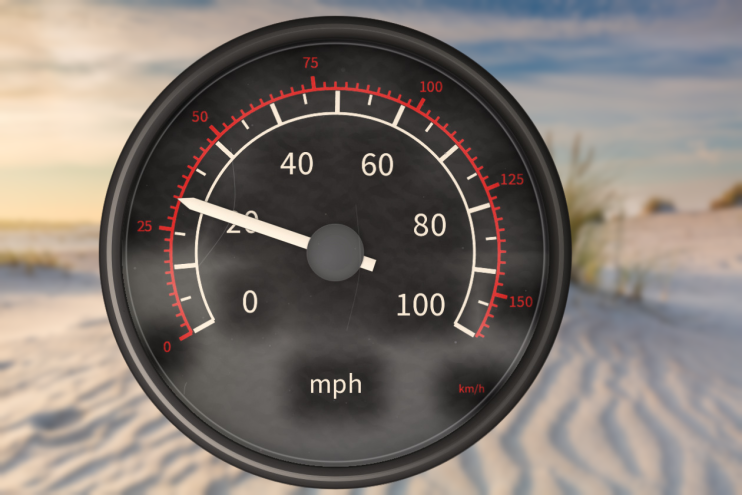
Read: value=20 unit=mph
